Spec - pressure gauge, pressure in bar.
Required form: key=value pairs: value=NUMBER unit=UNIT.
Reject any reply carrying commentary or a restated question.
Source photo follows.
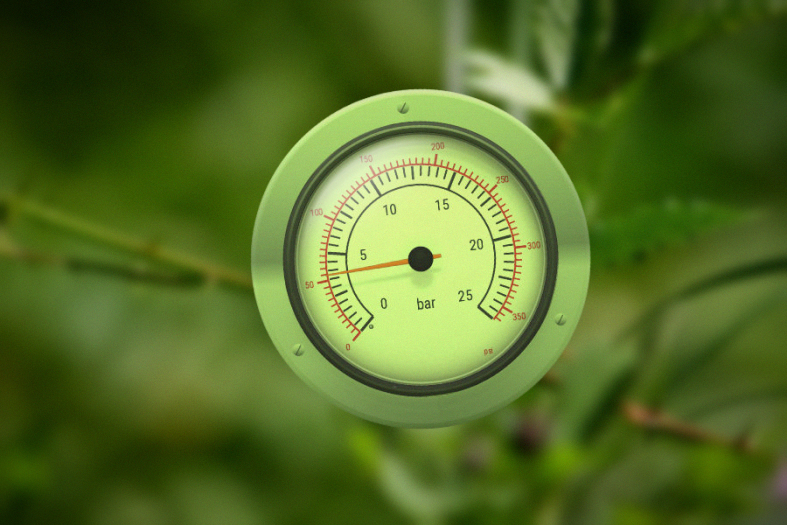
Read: value=3.75 unit=bar
